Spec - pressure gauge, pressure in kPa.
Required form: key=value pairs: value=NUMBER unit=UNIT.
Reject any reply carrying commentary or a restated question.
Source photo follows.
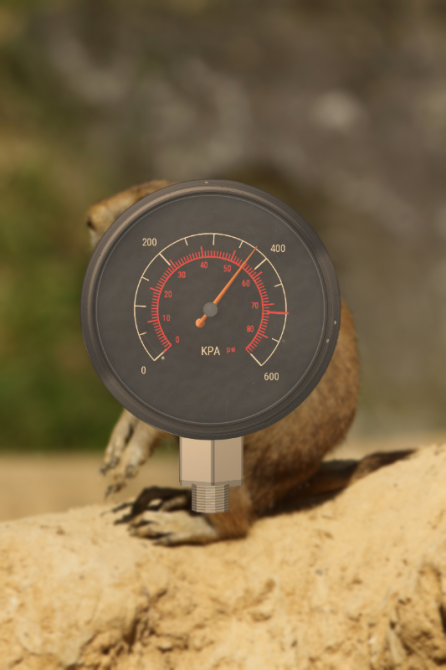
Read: value=375 unit=kPa
